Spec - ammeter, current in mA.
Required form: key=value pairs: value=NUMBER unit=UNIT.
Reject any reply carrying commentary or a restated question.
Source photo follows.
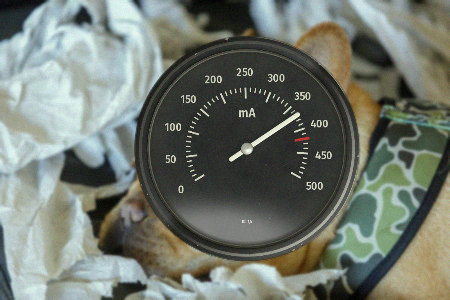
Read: value=370 unit=mA
